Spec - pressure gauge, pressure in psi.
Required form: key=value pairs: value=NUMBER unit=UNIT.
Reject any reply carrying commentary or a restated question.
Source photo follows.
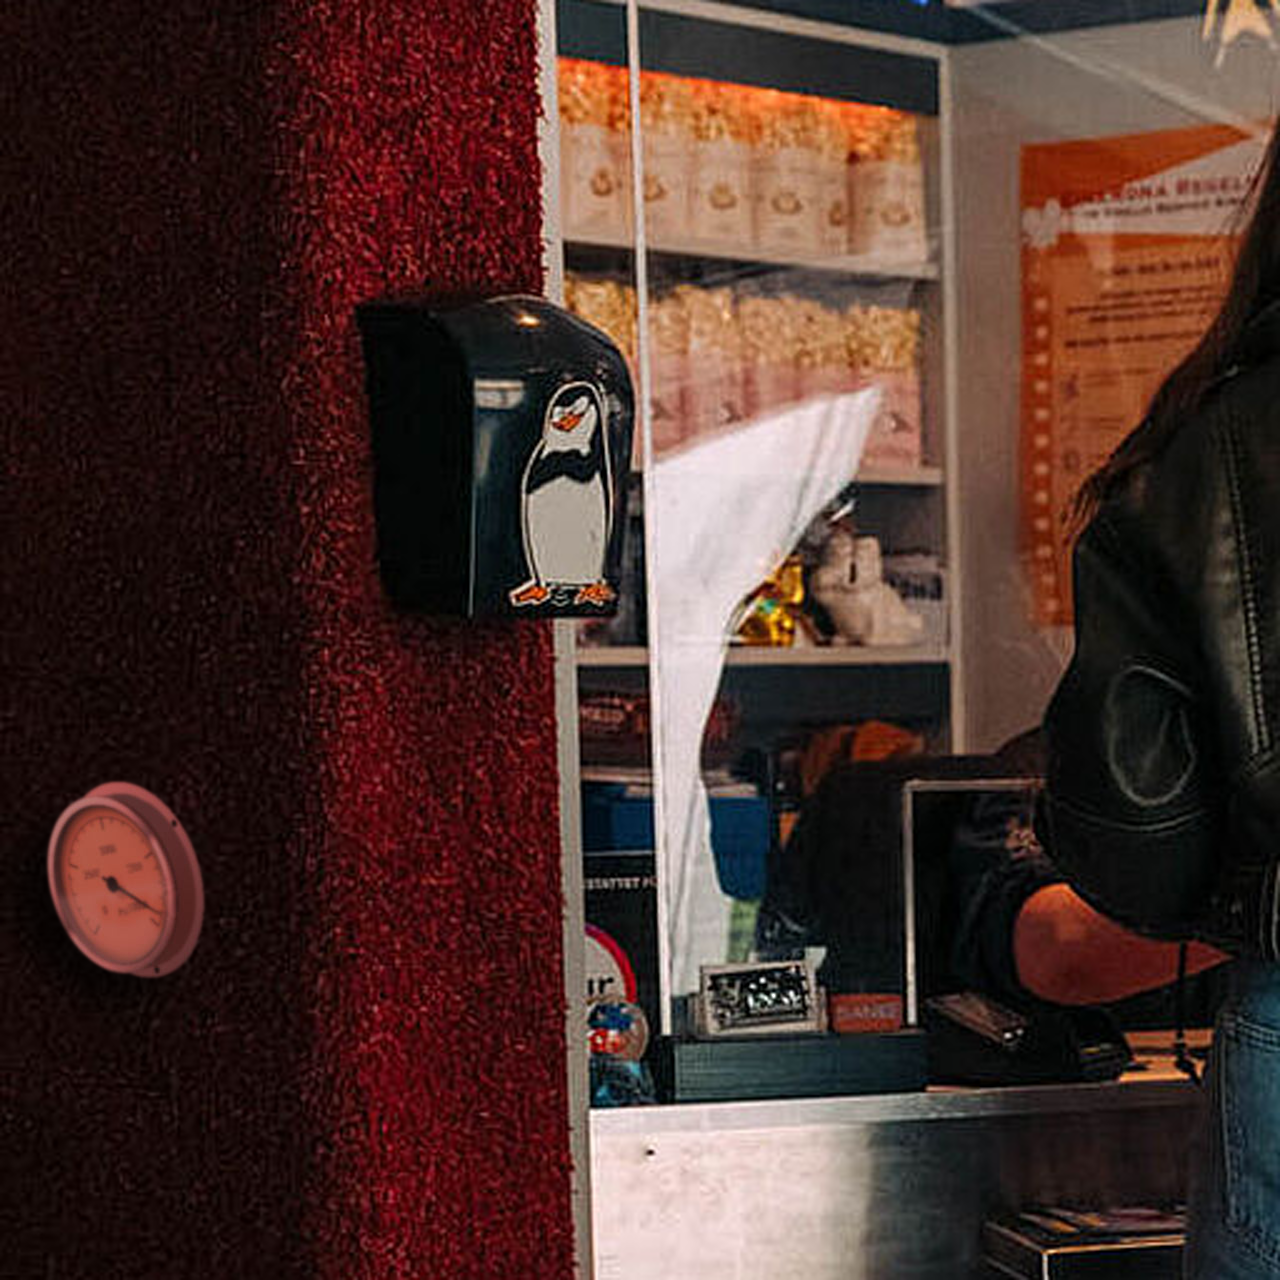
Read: value=9500 unit=psi
